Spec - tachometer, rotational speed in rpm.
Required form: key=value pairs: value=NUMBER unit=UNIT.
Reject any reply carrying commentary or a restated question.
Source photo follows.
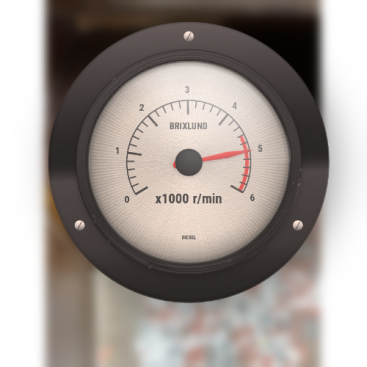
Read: value=5000 unit=rpm
